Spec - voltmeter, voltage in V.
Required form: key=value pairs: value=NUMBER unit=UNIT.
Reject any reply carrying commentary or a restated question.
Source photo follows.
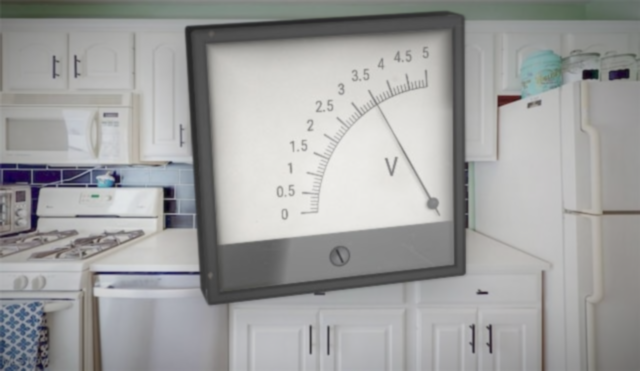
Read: value=3.5 unit=V
